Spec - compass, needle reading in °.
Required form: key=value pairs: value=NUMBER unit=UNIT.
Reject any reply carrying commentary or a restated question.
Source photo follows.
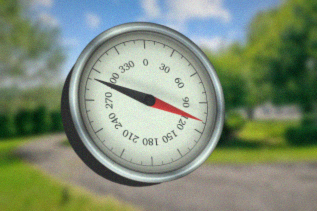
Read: value=110 unit=°
